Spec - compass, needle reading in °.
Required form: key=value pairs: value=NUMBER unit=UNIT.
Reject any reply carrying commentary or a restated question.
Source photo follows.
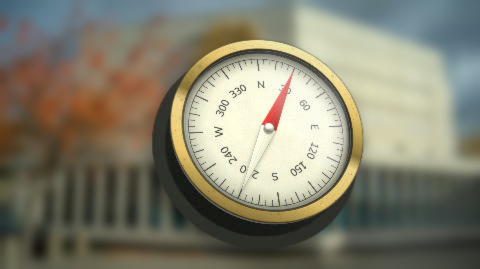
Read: value=30 unit=°
